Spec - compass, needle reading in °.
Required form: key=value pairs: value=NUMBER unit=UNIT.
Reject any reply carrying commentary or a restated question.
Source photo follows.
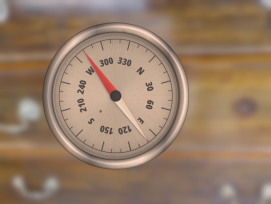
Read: value=280 unit=°
